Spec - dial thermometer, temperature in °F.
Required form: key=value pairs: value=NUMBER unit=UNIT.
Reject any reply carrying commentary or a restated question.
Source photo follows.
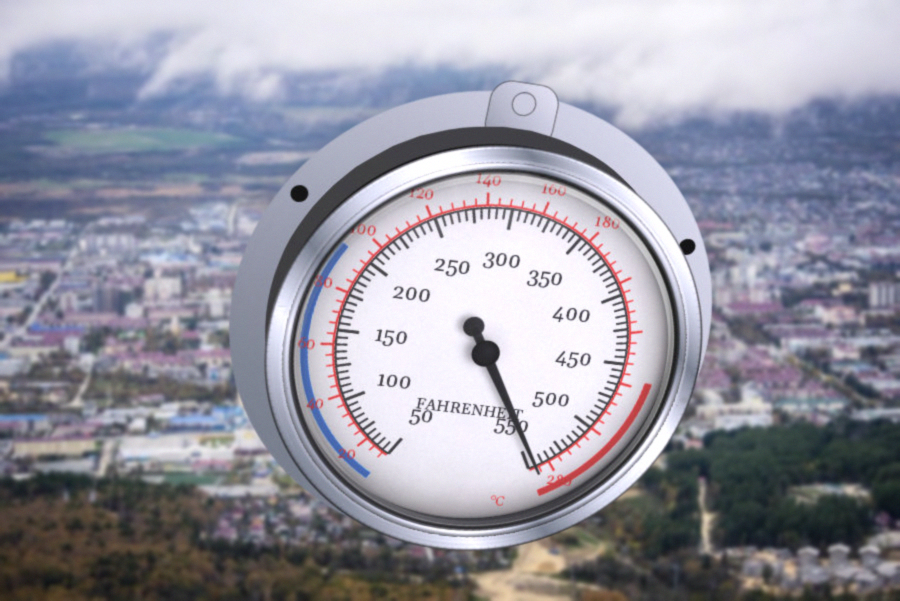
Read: value=545 unit=°F
